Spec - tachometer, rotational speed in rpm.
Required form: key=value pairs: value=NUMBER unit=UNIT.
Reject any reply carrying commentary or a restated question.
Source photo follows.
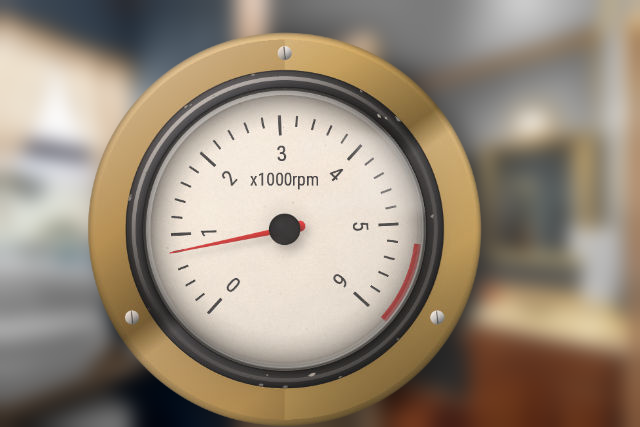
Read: value=800 unit=rpm
